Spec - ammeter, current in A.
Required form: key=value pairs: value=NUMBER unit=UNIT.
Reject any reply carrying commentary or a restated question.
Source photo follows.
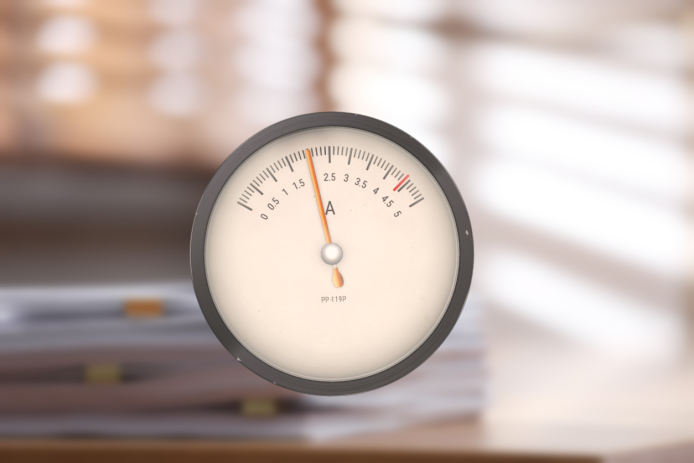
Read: value=2 unit=A
